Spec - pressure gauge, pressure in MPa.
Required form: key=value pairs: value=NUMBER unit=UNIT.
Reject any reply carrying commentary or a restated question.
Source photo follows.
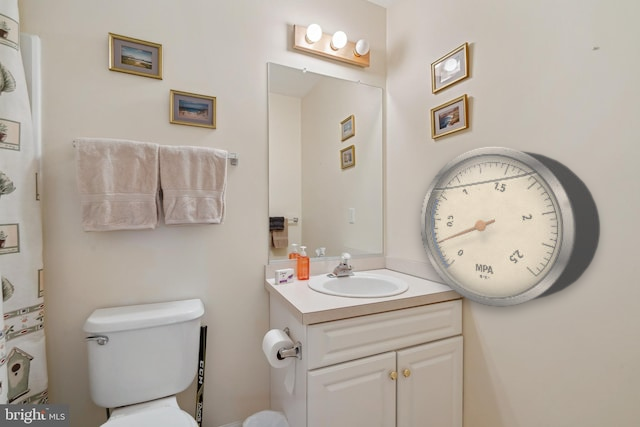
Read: value=0.25 unit=MPa
